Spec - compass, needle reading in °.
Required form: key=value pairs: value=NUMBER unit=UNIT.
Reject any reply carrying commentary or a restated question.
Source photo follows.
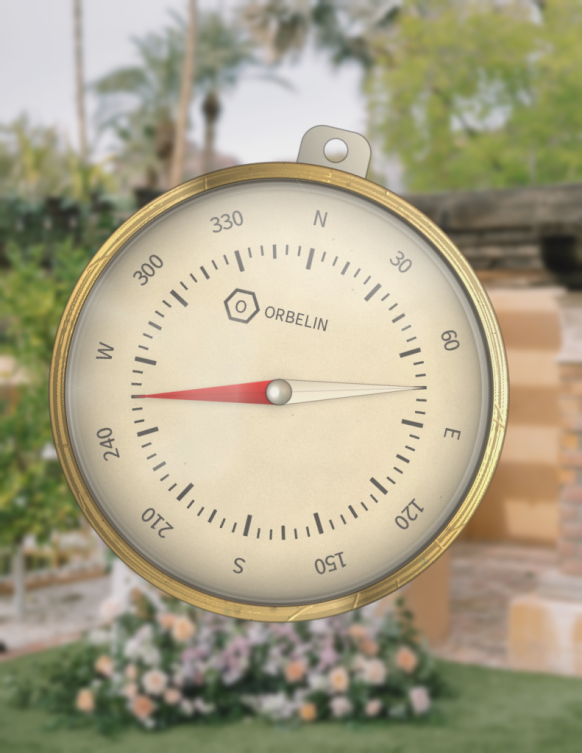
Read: value=255 unit=°
